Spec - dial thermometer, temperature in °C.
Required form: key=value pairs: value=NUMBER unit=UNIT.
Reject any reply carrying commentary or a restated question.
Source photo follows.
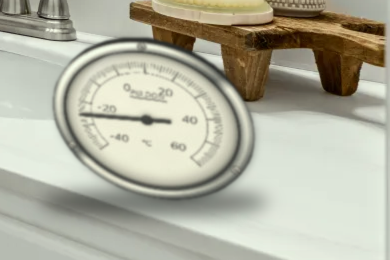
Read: value=-25 unit=°C
